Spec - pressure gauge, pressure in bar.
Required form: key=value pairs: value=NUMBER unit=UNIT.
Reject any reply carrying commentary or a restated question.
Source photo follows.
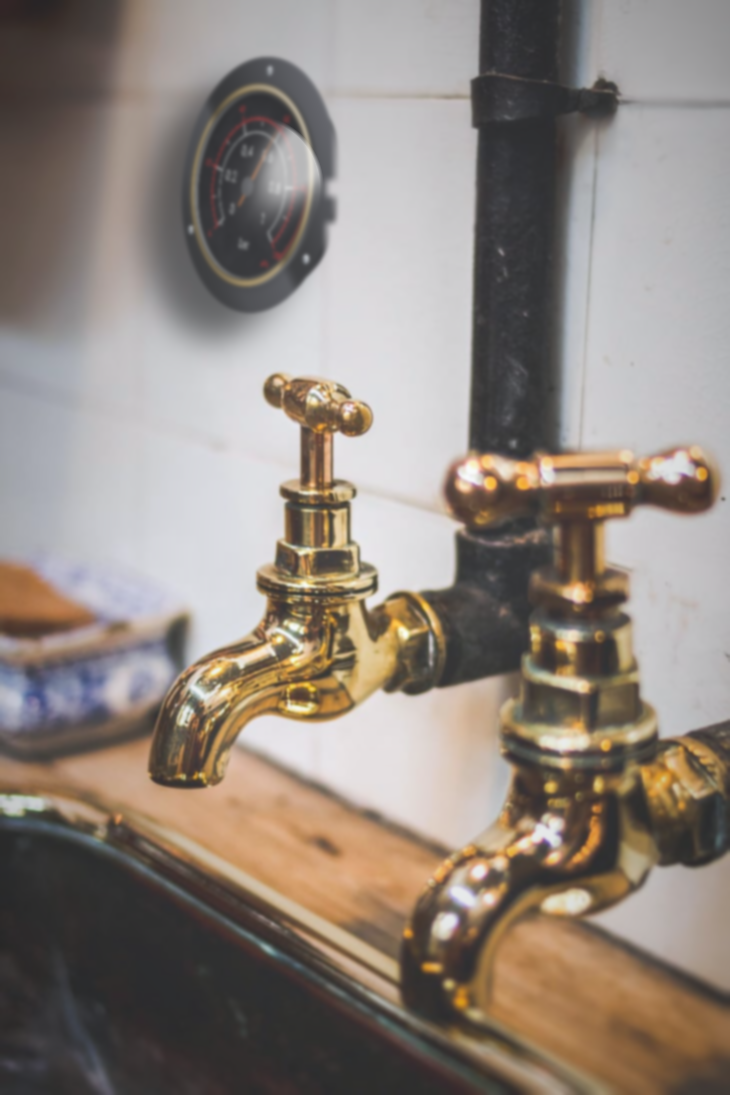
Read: value=0.6 unit=bar
